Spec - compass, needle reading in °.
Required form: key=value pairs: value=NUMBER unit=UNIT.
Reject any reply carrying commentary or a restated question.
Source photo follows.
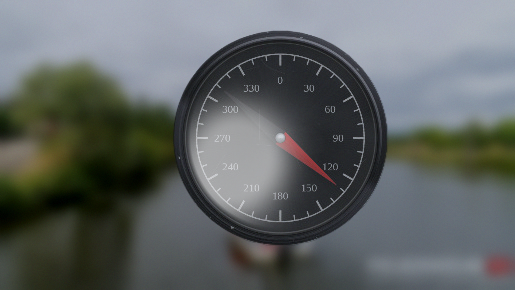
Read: value=130 unit=°
